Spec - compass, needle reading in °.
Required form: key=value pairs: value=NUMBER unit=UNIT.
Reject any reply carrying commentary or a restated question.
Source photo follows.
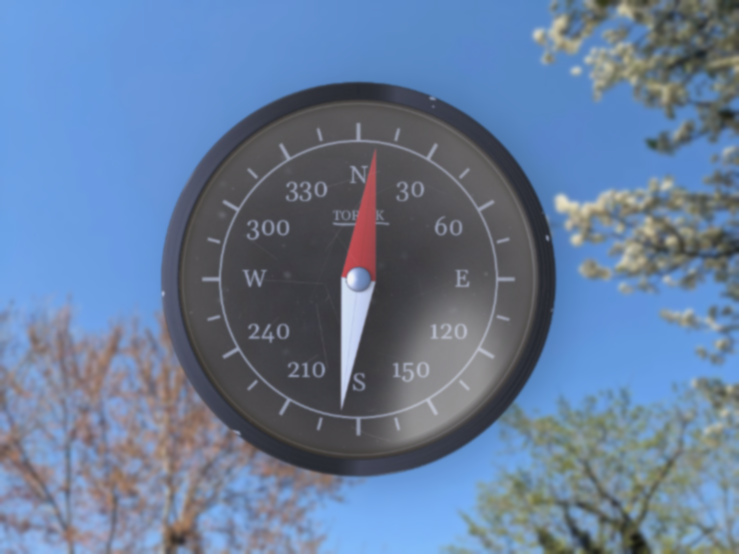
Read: value=7.5 unit=°
